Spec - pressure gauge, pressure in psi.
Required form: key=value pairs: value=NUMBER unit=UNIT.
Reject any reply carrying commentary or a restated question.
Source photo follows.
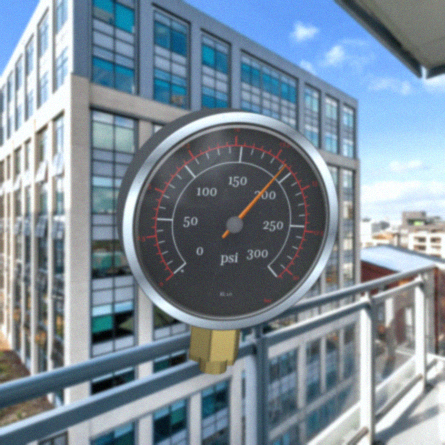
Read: value=190 unit=psi
